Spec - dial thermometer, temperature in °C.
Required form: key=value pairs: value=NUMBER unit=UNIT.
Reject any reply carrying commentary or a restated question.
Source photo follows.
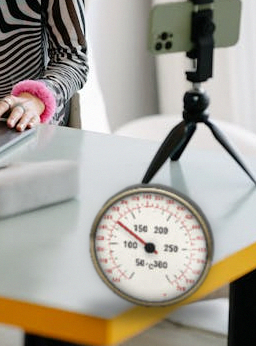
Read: value=130 unit=°C
